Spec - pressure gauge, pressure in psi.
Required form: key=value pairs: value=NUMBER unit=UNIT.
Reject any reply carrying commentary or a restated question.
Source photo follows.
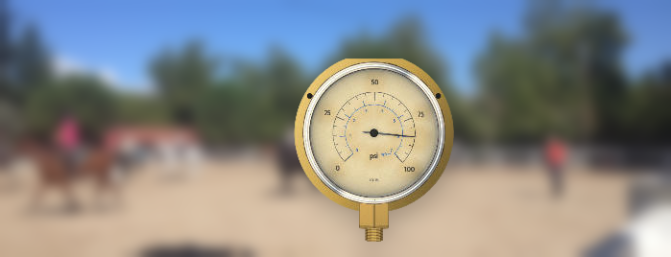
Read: value=85 unit=psi
